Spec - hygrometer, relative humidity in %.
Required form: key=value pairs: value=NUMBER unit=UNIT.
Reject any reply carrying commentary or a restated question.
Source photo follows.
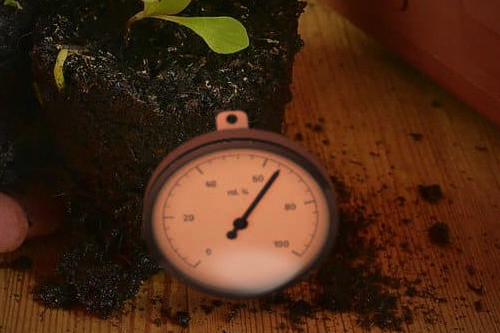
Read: value=64 unit=%
